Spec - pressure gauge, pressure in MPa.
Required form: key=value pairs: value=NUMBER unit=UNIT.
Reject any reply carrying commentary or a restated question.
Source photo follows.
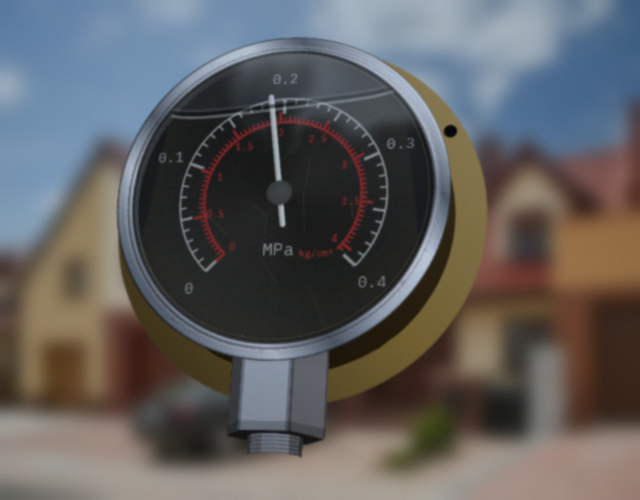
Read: value=0.19 unit=MPa
